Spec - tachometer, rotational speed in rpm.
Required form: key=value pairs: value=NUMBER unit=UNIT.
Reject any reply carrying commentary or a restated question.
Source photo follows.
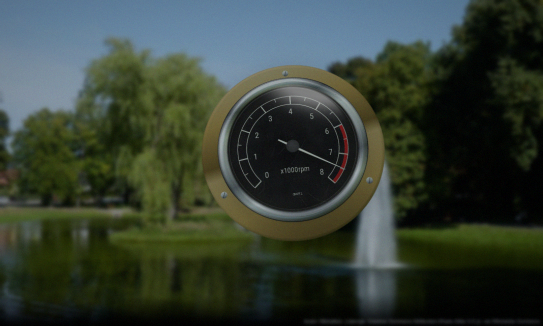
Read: value=7500 unit=rpm
